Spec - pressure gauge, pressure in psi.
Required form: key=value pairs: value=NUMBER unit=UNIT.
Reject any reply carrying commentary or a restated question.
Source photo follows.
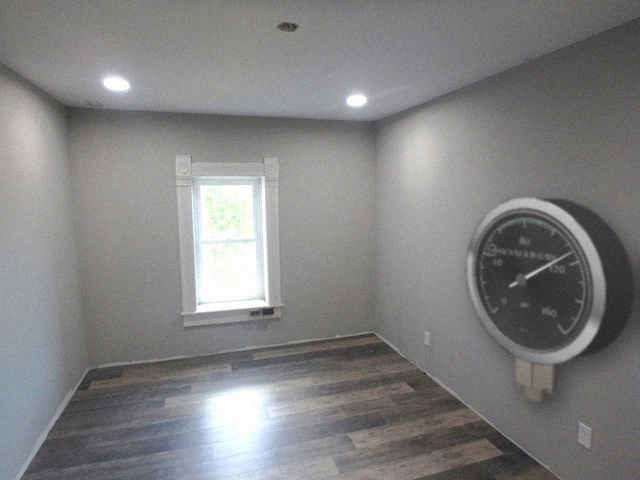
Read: value=115 unit=psi
